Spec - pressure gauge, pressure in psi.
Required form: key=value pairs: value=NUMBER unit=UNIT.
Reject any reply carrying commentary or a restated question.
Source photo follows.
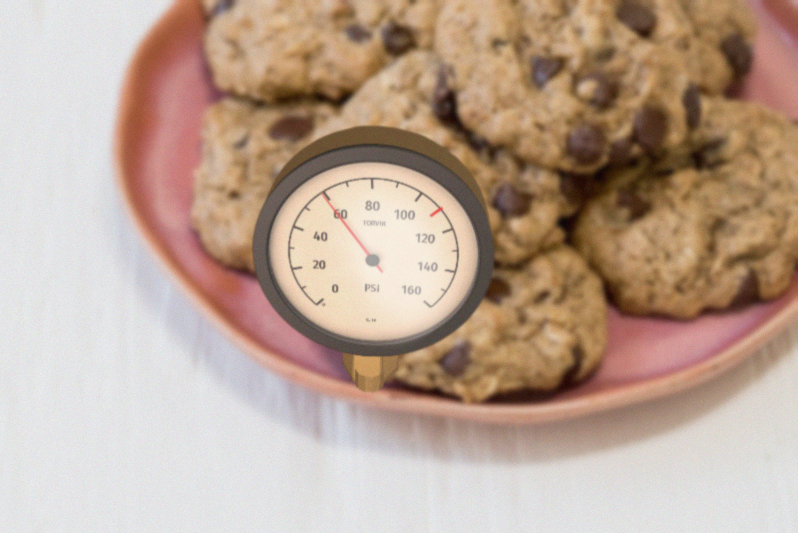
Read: value=60 unit=psi
